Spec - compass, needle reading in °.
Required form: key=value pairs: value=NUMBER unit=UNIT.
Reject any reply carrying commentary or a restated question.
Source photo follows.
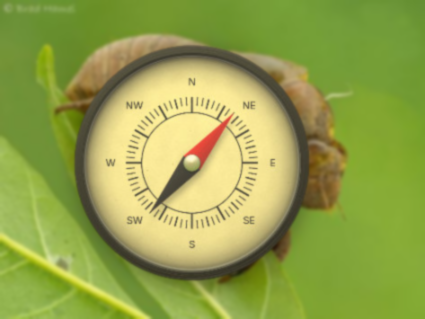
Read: value=40 unit=°
